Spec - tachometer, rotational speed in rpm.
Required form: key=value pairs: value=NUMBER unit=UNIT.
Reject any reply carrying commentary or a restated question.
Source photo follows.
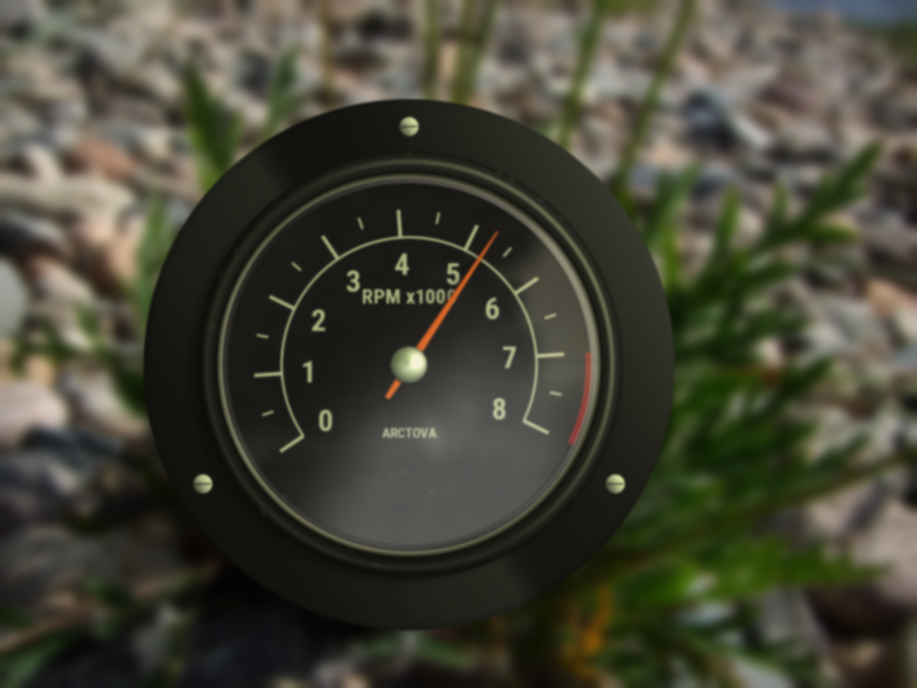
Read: value=5250 unit=rpm
